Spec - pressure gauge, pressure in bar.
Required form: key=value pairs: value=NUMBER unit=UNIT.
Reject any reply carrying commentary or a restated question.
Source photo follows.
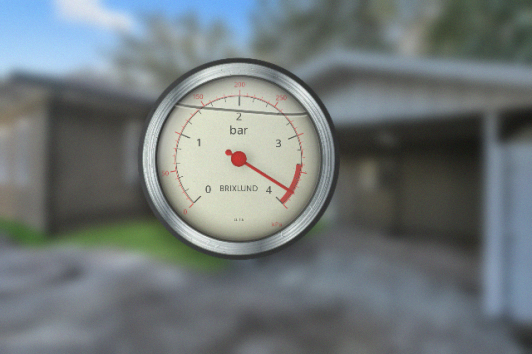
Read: value=3.8 unit=bar
